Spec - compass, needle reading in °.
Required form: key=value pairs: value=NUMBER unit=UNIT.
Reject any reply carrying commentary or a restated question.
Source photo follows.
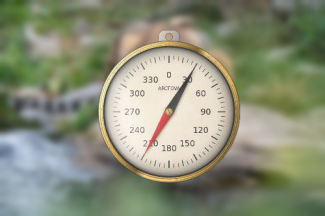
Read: value=210 unit=°
